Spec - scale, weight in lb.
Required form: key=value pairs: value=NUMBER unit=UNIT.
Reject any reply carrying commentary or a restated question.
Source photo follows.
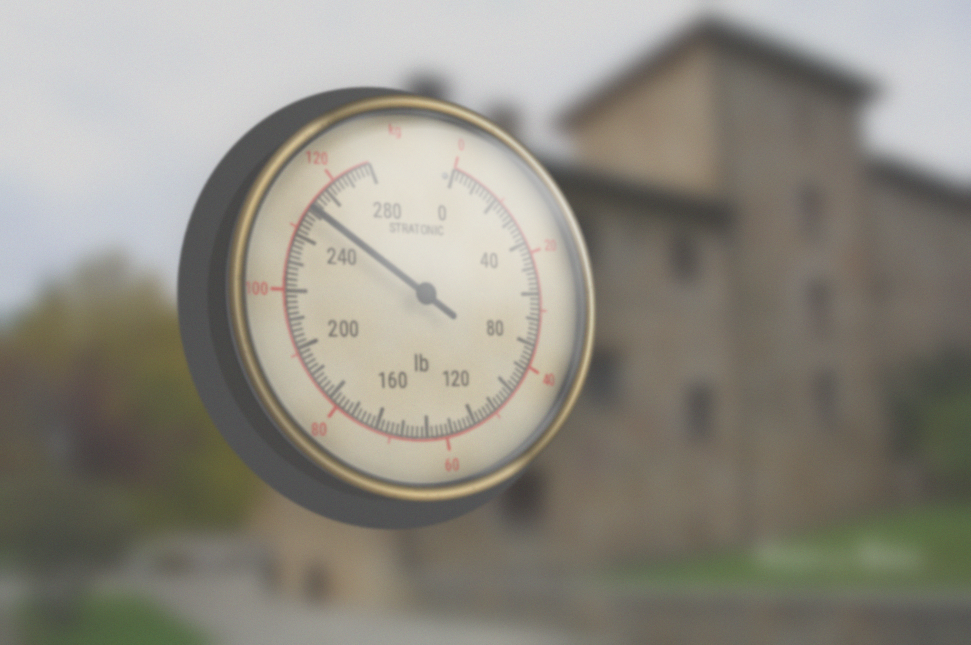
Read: value=250 unit=lb
